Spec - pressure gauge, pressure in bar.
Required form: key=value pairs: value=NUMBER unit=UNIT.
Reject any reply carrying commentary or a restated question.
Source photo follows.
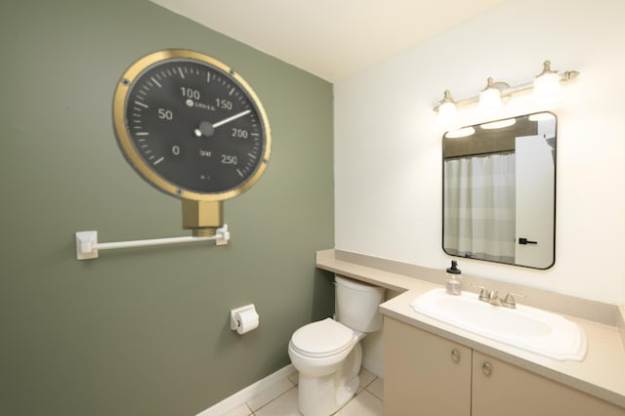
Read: value=175 unit=bar
